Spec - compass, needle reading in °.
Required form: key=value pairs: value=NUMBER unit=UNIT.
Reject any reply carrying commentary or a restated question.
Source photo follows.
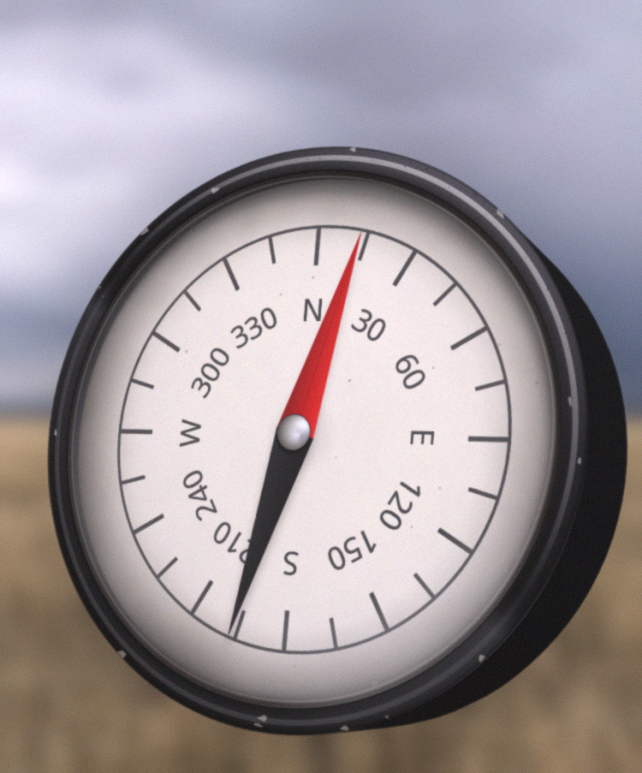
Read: value=15 unit=°
